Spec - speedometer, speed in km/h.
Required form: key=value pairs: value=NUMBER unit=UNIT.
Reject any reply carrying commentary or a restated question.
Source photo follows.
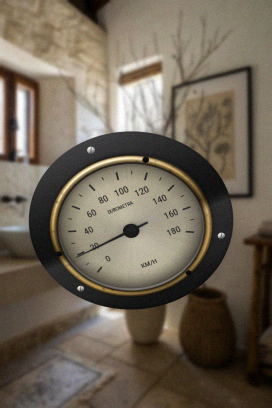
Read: value=20 unit=km/h
